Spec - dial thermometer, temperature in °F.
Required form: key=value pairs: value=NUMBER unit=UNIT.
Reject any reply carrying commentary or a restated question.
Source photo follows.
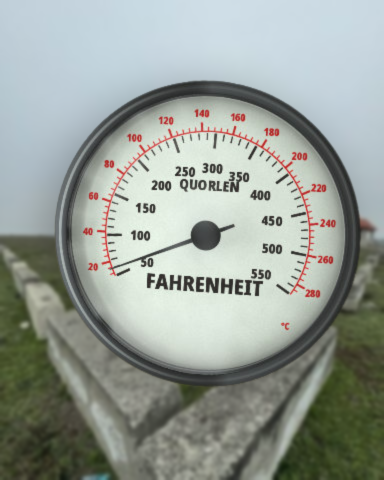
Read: value=60 unit=°F
